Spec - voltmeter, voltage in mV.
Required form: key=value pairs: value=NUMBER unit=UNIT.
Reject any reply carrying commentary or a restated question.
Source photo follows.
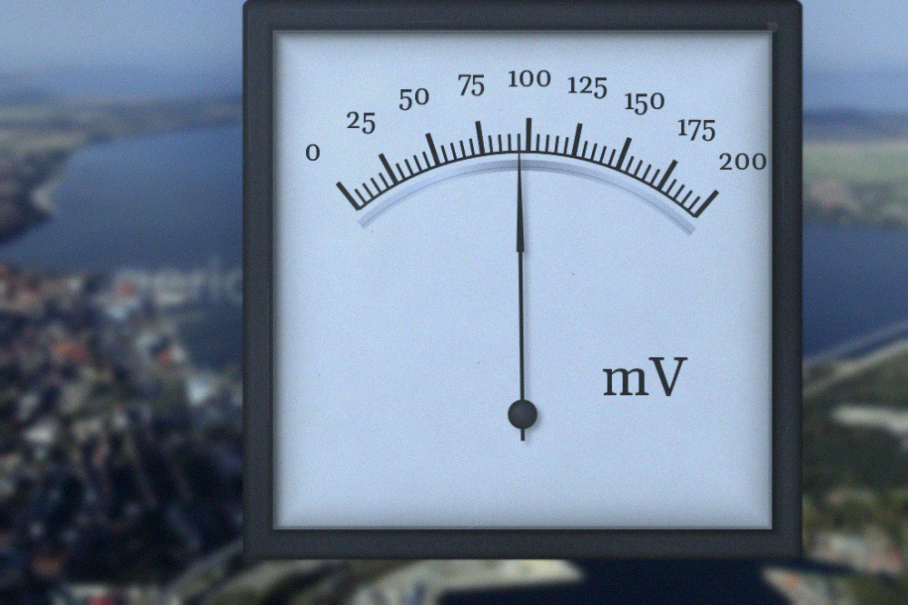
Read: value=95 unit=mV
